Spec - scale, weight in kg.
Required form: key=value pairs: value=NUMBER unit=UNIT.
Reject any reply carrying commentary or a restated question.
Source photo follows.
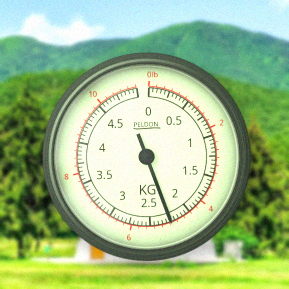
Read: value=2.25 unit=kg
